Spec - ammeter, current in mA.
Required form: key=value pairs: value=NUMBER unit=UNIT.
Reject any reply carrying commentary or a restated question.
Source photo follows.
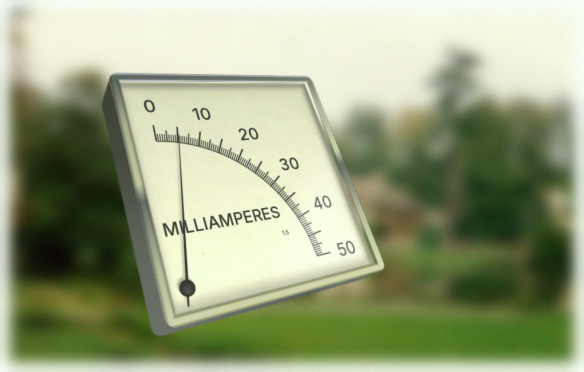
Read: value=5 unit=mA
